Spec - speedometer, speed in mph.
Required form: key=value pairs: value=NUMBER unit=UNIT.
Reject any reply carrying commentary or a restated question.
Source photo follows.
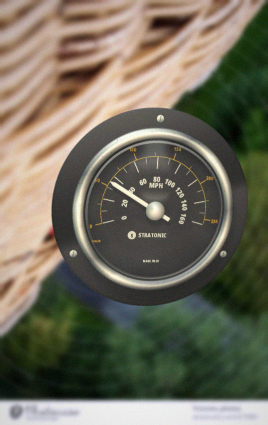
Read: value=35 unit=mph
